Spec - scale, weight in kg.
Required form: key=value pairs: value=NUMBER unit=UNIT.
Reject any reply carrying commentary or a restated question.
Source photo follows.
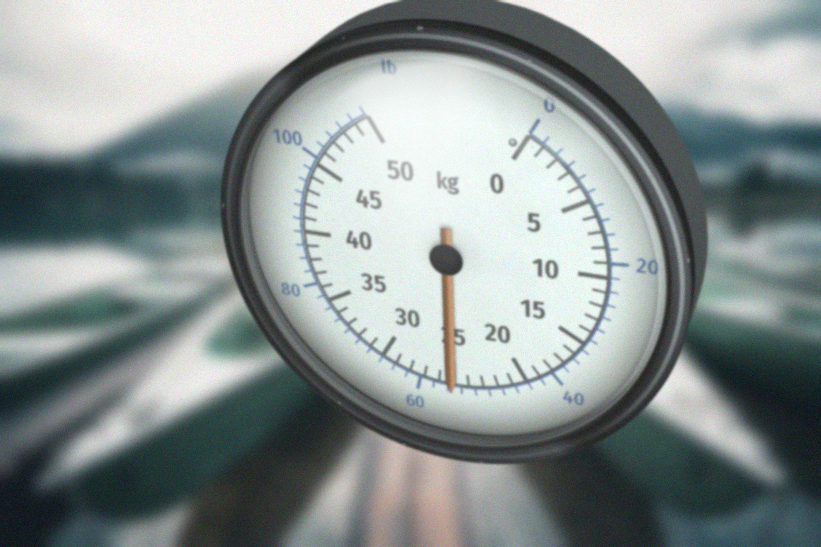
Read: value=25 unit=kg
